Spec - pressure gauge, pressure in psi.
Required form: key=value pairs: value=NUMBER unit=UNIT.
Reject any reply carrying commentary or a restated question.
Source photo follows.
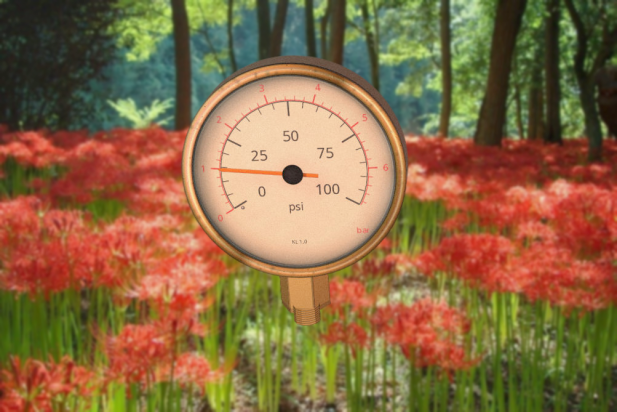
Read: value=15 unit=psi
